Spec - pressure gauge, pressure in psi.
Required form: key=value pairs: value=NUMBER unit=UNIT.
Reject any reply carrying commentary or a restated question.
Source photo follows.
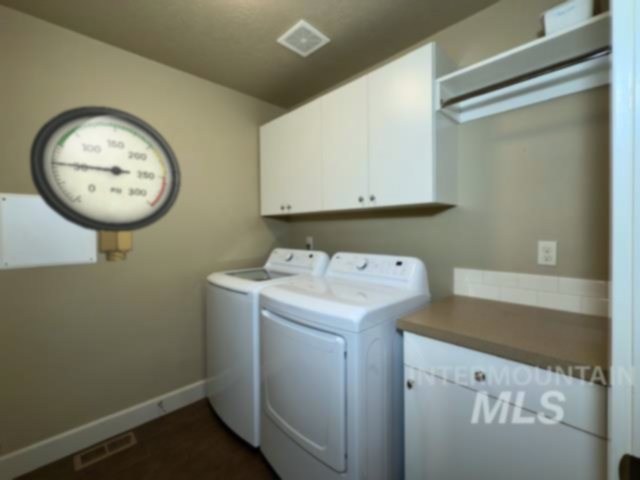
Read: value=50 unit=psi
